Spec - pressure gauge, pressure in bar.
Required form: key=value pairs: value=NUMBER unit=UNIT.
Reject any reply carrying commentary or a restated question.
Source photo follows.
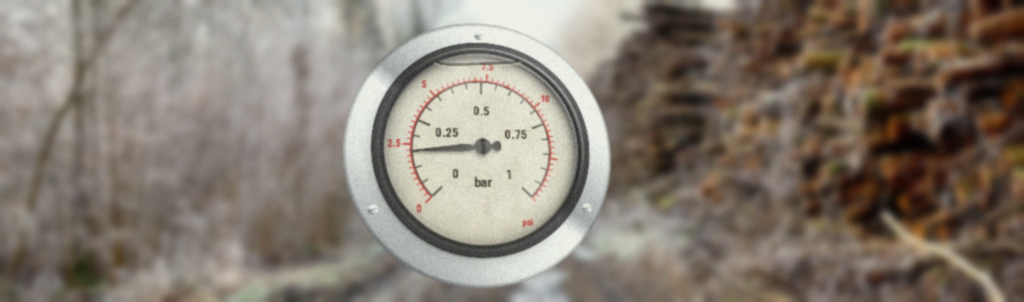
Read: value=0.15 unit=bar
